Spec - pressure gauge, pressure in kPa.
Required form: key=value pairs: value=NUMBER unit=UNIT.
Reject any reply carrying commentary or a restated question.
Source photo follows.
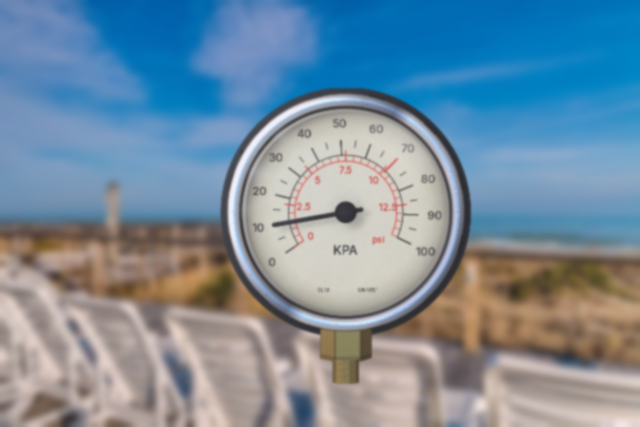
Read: value=10 unit=kPa
